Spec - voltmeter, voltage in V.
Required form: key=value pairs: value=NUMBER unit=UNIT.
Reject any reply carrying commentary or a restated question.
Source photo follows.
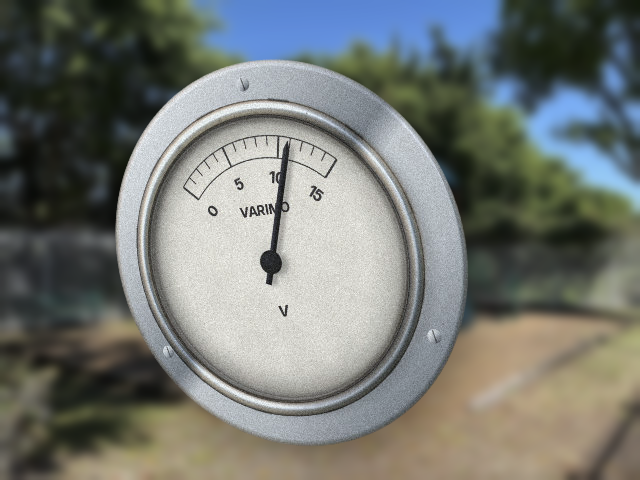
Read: value=11 unit=V
